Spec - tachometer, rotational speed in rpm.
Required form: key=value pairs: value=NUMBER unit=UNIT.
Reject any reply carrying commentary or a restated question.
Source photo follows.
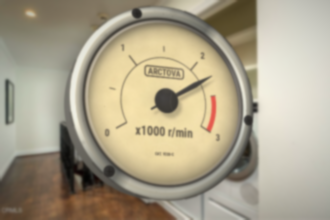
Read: value=2250 unit=rpm
